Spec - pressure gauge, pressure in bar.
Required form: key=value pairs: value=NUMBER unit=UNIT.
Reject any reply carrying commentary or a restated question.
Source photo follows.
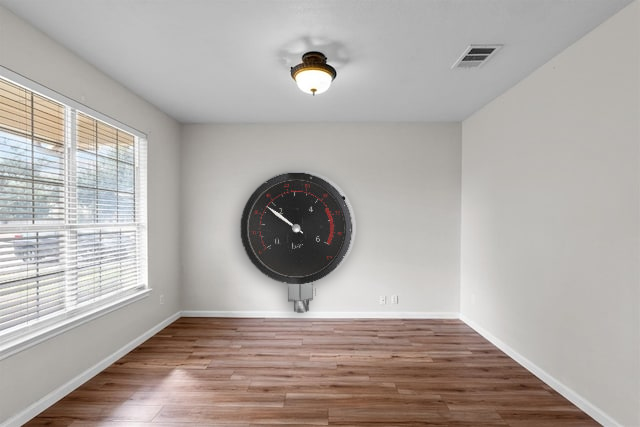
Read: value=1.75 unit=bar
